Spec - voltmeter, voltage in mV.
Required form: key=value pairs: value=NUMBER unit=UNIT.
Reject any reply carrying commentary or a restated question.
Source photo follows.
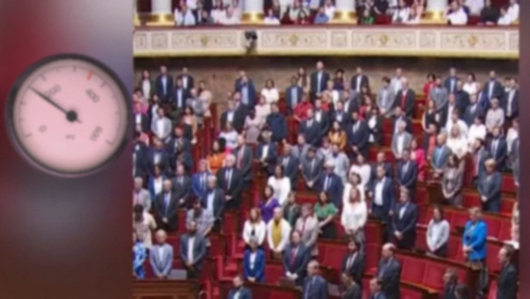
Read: value=150 unit=mV
